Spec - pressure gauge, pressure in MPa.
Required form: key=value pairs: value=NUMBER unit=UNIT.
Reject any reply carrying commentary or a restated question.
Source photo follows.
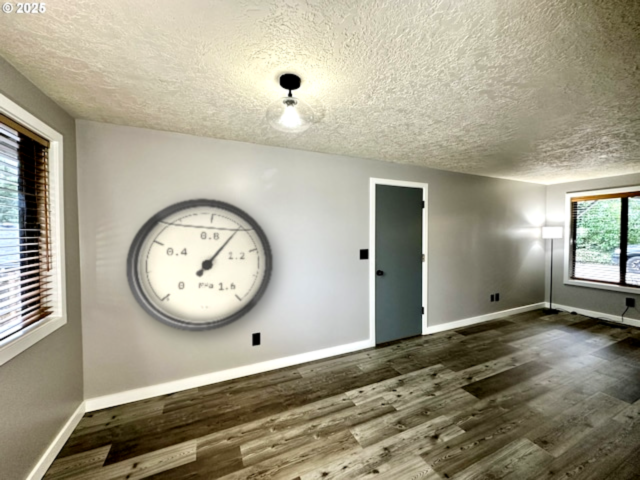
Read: value=1 unit=MPa
